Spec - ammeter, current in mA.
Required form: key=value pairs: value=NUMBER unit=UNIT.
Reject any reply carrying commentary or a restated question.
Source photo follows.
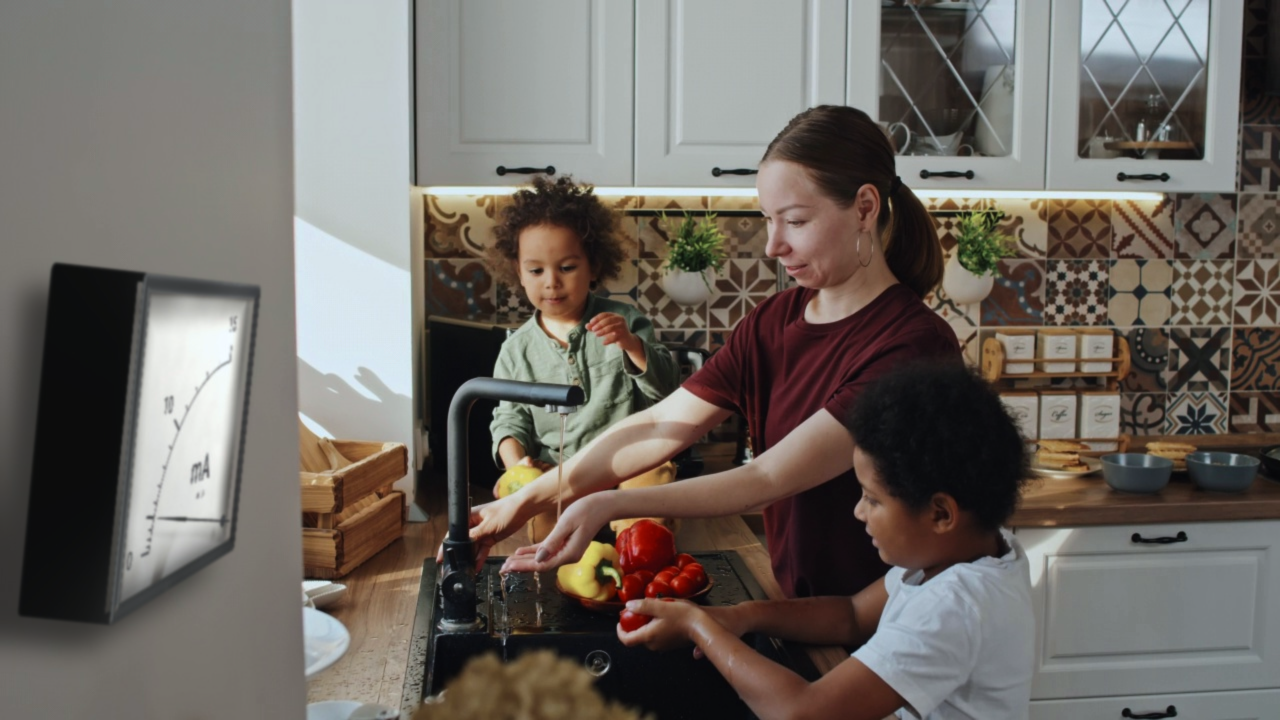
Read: value=5 unit=mA
